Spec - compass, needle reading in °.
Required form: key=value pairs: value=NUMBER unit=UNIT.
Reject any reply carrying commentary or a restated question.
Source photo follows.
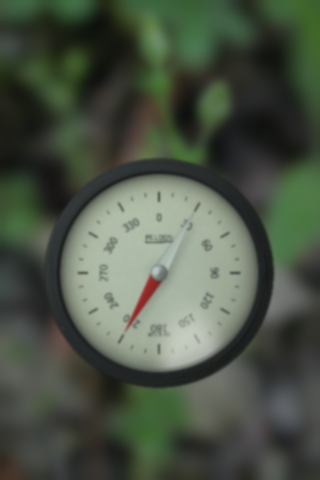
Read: value=210 unit=°
